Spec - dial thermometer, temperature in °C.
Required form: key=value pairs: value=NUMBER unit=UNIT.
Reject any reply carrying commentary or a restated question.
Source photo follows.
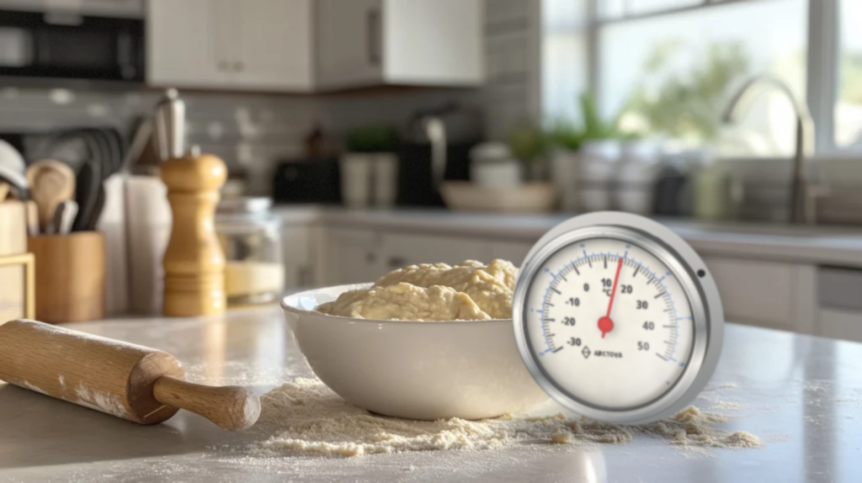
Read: value=15 unit=°C
